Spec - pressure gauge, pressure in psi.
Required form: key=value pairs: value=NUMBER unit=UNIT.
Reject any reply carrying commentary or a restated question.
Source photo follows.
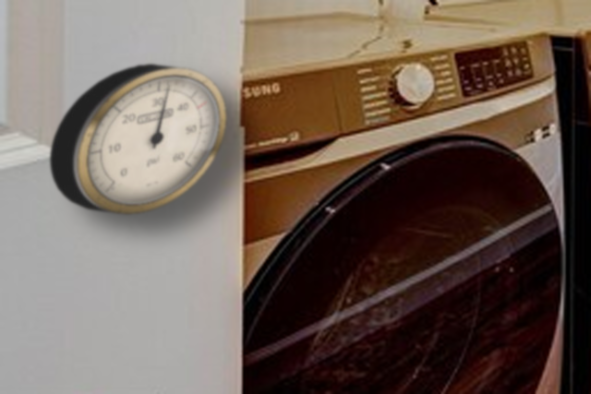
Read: value=32 unit=psi
